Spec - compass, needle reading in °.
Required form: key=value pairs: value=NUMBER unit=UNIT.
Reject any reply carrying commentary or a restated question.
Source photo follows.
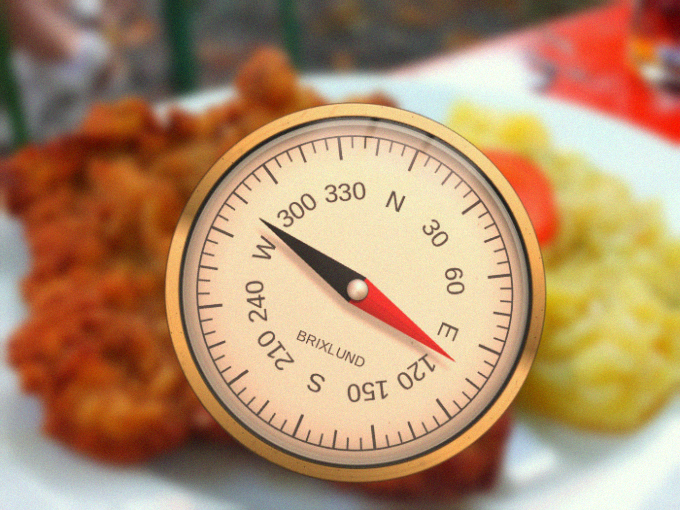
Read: value=102.5 unit=°
